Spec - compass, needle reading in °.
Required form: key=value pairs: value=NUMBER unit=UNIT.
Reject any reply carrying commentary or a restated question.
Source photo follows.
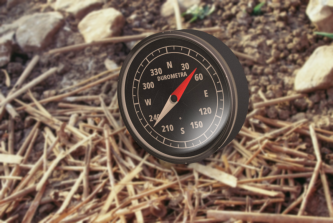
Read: value=50 unit=°
